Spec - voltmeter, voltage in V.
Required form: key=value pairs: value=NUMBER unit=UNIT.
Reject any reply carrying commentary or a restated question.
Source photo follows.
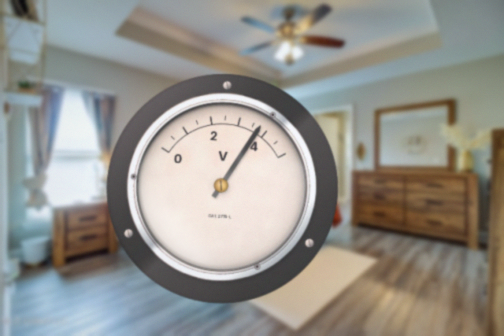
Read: value=3.75 unit=V
